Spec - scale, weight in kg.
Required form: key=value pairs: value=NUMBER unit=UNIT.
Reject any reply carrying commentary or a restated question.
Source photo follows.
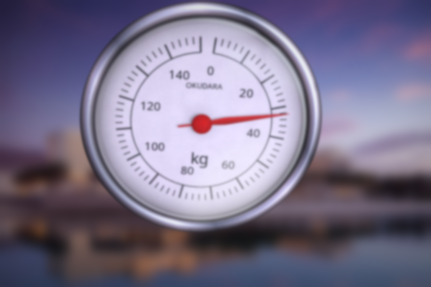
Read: value=32 unit=kg
